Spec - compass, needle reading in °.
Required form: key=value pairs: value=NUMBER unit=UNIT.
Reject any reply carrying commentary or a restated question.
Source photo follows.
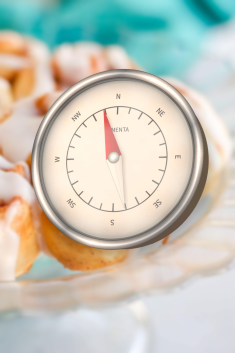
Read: value=345 unit=°
